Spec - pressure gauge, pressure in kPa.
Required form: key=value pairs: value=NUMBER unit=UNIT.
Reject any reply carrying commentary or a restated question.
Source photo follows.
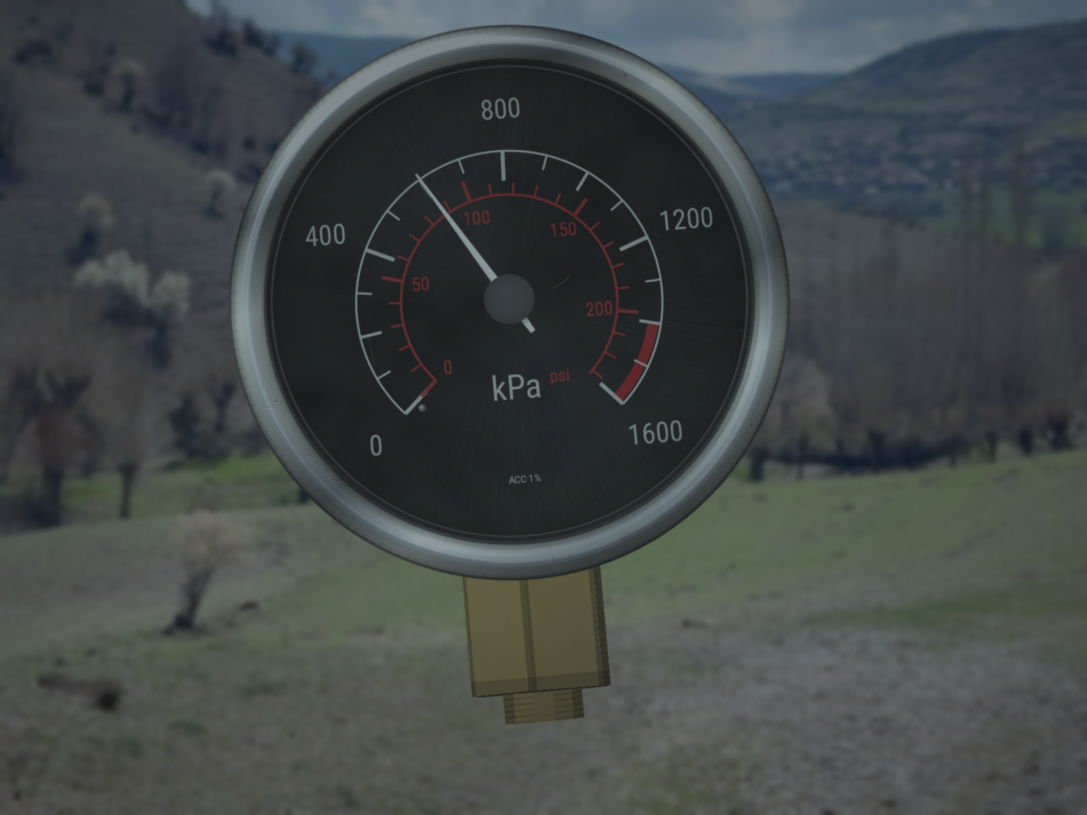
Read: value=600 unit=kPa
